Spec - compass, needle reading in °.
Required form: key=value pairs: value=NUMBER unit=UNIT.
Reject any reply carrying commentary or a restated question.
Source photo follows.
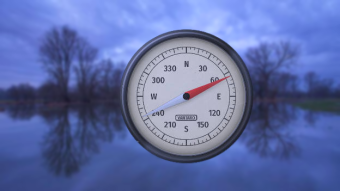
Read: value=65 unit=°
